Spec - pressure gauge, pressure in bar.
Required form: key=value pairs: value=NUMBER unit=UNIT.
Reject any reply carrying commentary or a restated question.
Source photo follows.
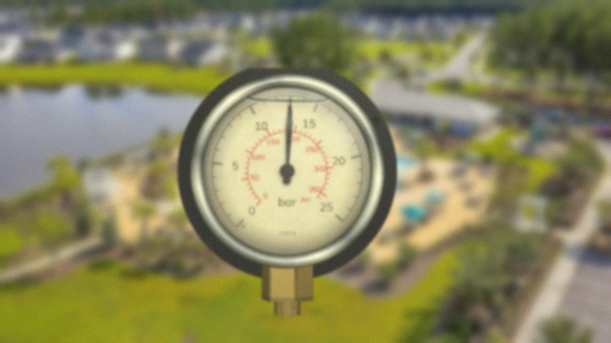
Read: value=13 unit=bar
